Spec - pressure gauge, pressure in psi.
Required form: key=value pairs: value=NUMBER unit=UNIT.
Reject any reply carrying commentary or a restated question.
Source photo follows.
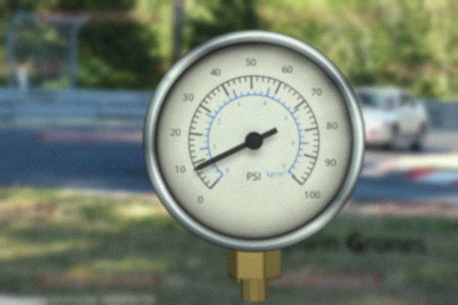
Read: value=8 unit=psi
